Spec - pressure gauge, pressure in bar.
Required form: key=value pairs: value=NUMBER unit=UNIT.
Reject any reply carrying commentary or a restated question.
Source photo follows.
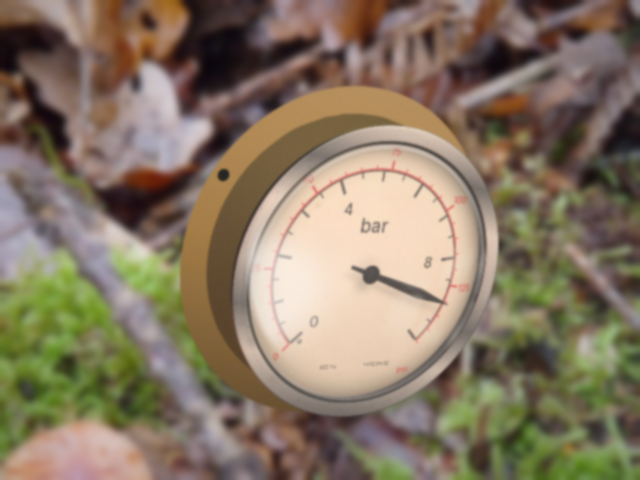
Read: value=9 unit=bar
